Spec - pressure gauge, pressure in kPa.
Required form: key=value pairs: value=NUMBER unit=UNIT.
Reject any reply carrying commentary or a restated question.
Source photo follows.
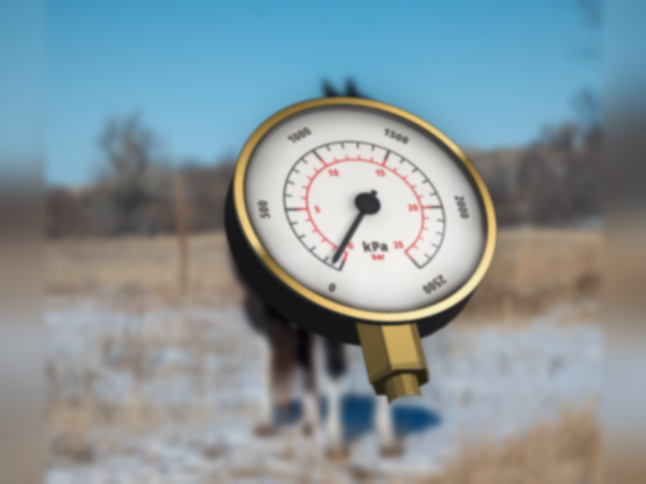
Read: value=50 unit=kPa
